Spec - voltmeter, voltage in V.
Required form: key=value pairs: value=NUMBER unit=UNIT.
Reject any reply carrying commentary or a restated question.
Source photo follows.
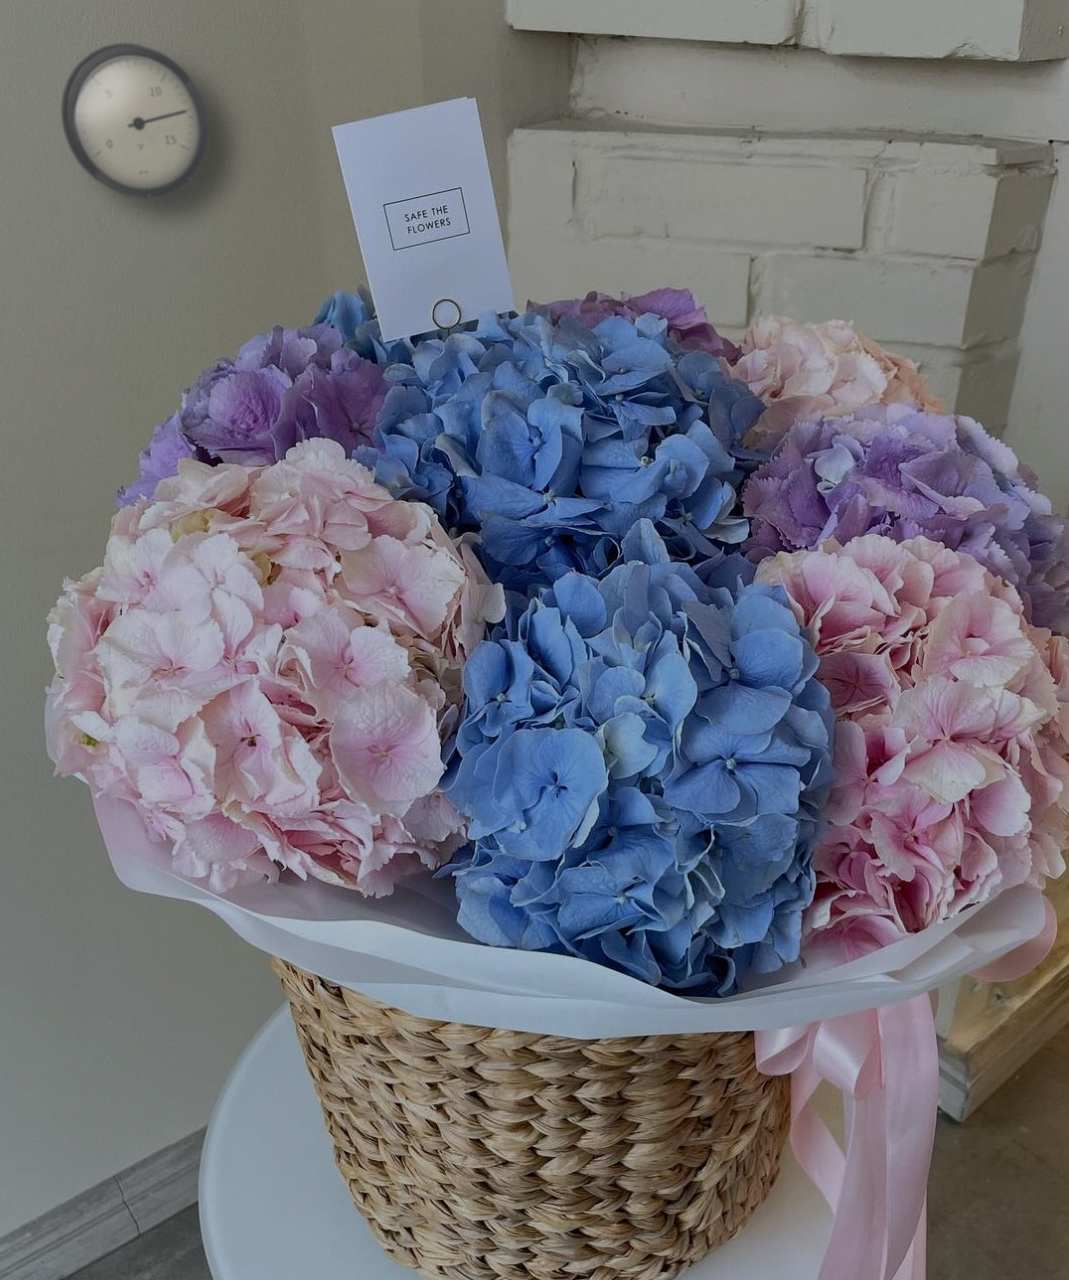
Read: value=12.5 unit=V
